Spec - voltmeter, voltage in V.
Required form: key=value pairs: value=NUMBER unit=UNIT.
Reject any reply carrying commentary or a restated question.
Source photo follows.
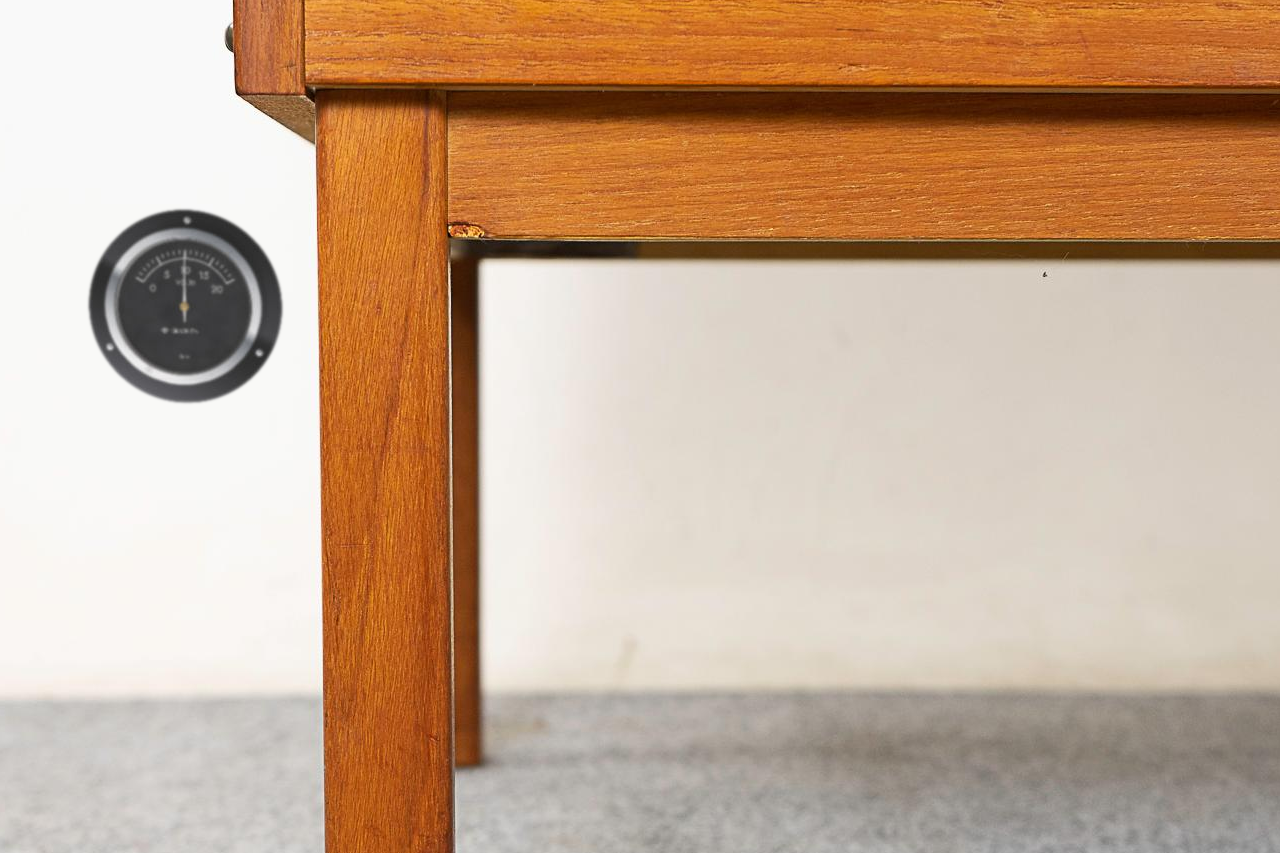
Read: value=10 unit=V
